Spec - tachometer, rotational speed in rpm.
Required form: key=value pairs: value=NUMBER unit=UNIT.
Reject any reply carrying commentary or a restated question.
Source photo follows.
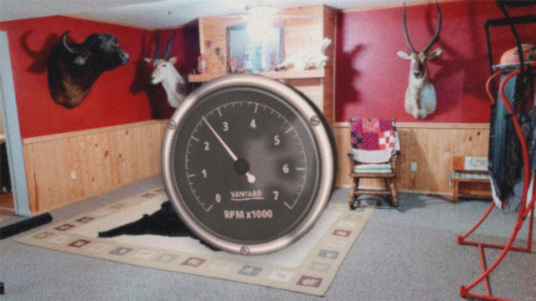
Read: value=2600 unit=rpm
